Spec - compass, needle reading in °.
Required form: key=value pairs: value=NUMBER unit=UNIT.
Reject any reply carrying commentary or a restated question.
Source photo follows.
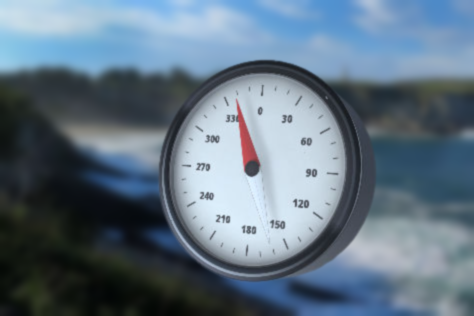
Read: value=340 unit=°
